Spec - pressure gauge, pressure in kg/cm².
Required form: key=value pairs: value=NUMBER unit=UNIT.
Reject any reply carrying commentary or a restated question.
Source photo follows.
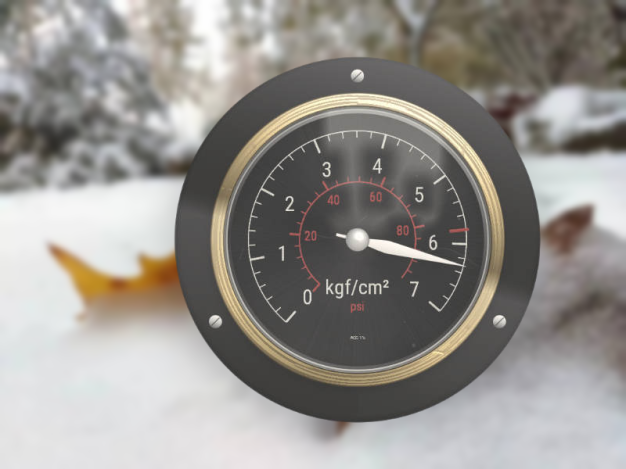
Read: value=6.3 unit=kg/cm²
